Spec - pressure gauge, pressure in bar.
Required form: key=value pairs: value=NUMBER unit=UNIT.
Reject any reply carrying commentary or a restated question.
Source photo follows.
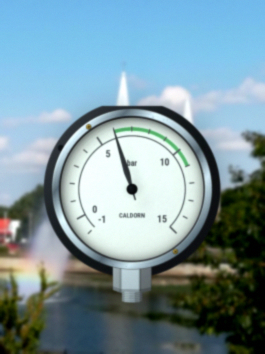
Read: value=6 unit=bar
